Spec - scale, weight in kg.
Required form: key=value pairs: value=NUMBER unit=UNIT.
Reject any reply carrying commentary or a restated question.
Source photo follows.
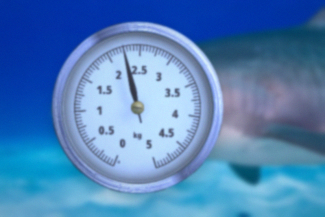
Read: value=2.25 unit=kg
